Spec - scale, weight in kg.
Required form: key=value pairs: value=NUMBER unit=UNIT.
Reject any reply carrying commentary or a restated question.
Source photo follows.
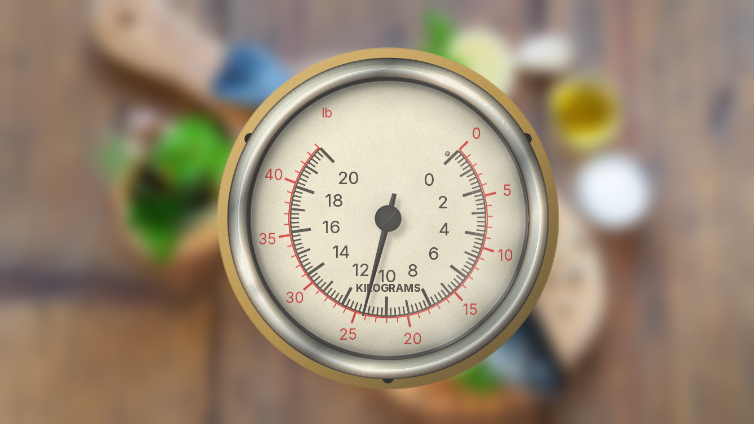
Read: value=11 unit=kg
